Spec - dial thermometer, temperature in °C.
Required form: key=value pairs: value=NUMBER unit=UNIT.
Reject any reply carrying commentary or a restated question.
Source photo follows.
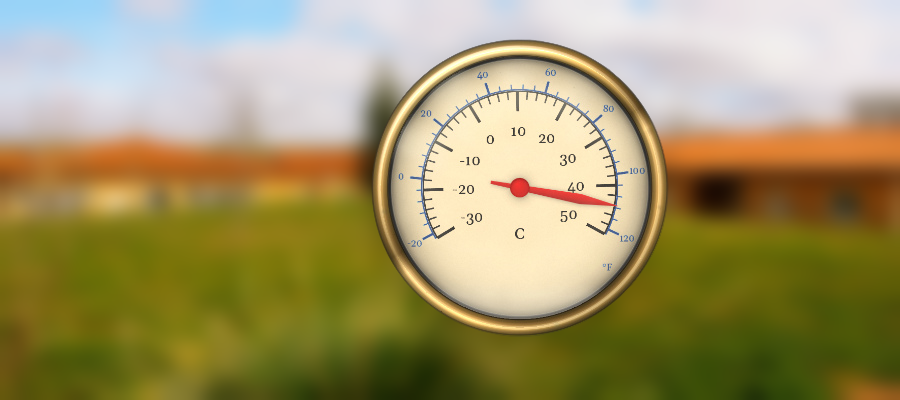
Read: value=44 unit=°C
